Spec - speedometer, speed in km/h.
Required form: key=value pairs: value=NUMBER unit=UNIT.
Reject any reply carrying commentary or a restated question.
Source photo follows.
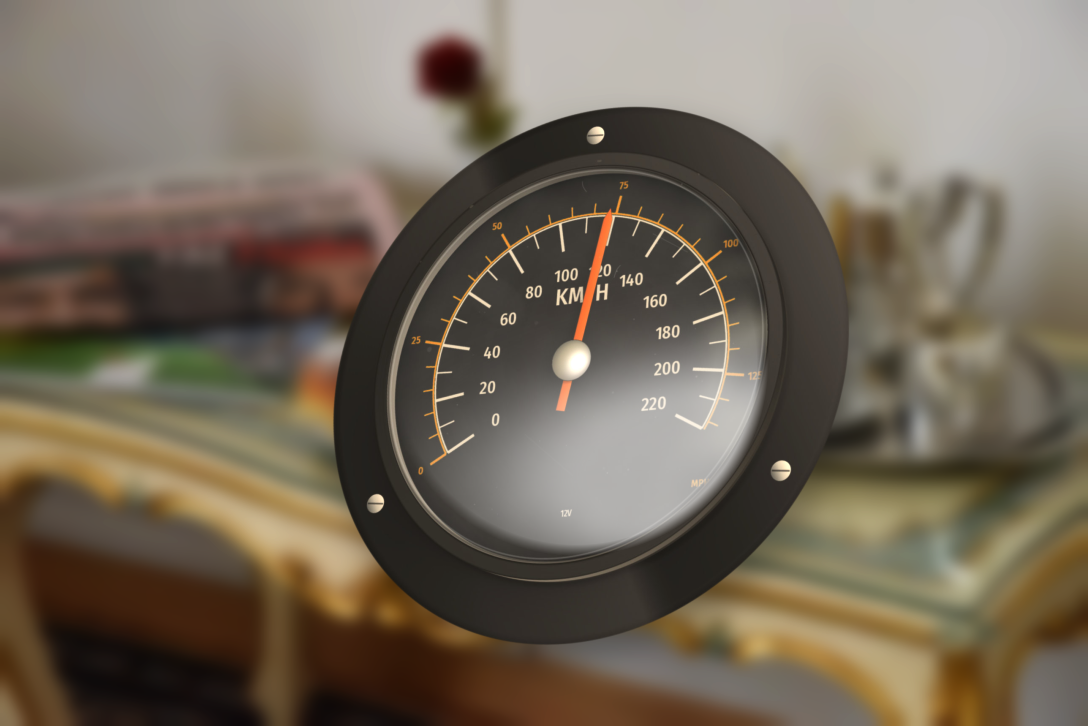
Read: value=120 unit=km/h
